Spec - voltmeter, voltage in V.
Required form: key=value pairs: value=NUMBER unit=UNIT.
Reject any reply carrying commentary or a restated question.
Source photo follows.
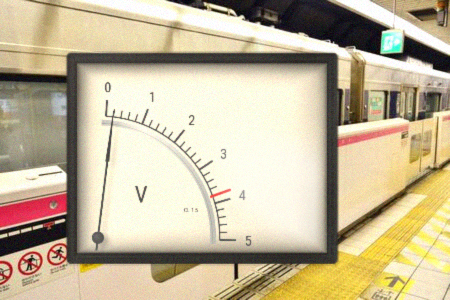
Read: value=0.2 unit=V
